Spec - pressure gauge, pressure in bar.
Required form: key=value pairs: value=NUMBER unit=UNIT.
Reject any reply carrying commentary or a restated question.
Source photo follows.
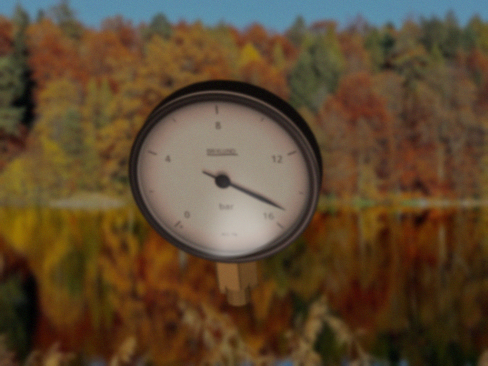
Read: value=15 unit=bar
